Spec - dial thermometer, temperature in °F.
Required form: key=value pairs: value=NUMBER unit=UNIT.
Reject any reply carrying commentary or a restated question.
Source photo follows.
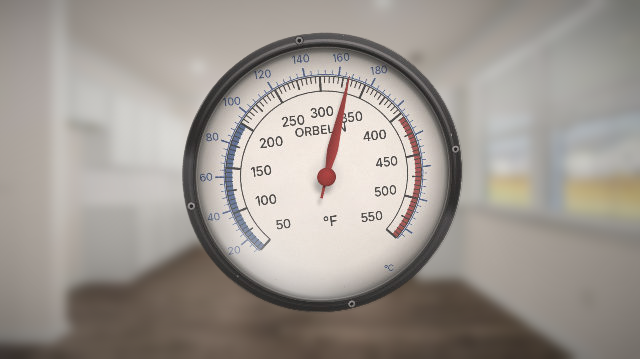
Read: value=330 unit=°F
